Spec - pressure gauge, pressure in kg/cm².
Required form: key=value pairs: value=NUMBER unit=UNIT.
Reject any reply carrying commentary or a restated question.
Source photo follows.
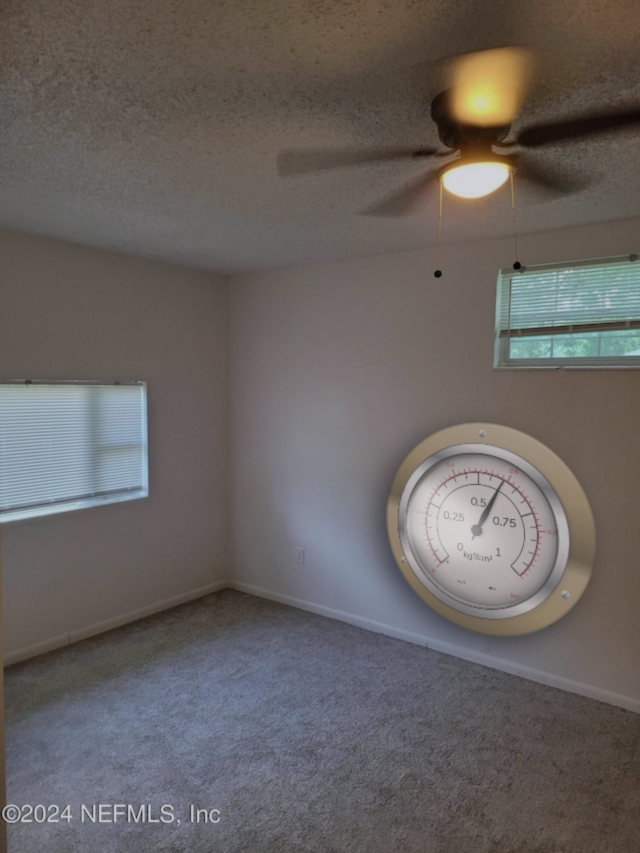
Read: value=0.6 unit=kg/cm²
